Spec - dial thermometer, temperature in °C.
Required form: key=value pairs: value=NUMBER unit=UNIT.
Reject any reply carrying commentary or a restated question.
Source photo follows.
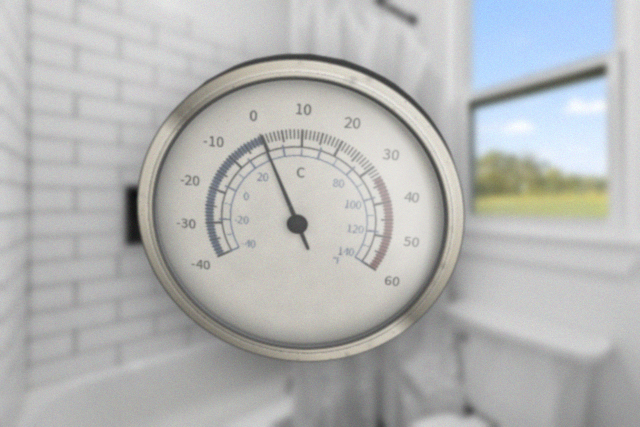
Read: value=0 unit=°C
